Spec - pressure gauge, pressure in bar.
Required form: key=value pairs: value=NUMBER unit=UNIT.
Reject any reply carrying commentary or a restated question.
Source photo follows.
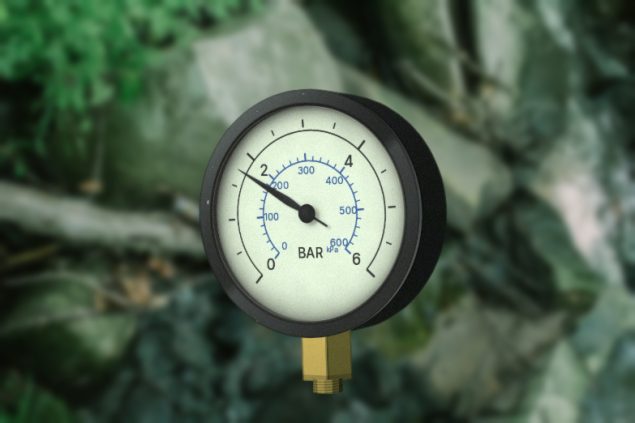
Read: value=1.75 unit=bar
